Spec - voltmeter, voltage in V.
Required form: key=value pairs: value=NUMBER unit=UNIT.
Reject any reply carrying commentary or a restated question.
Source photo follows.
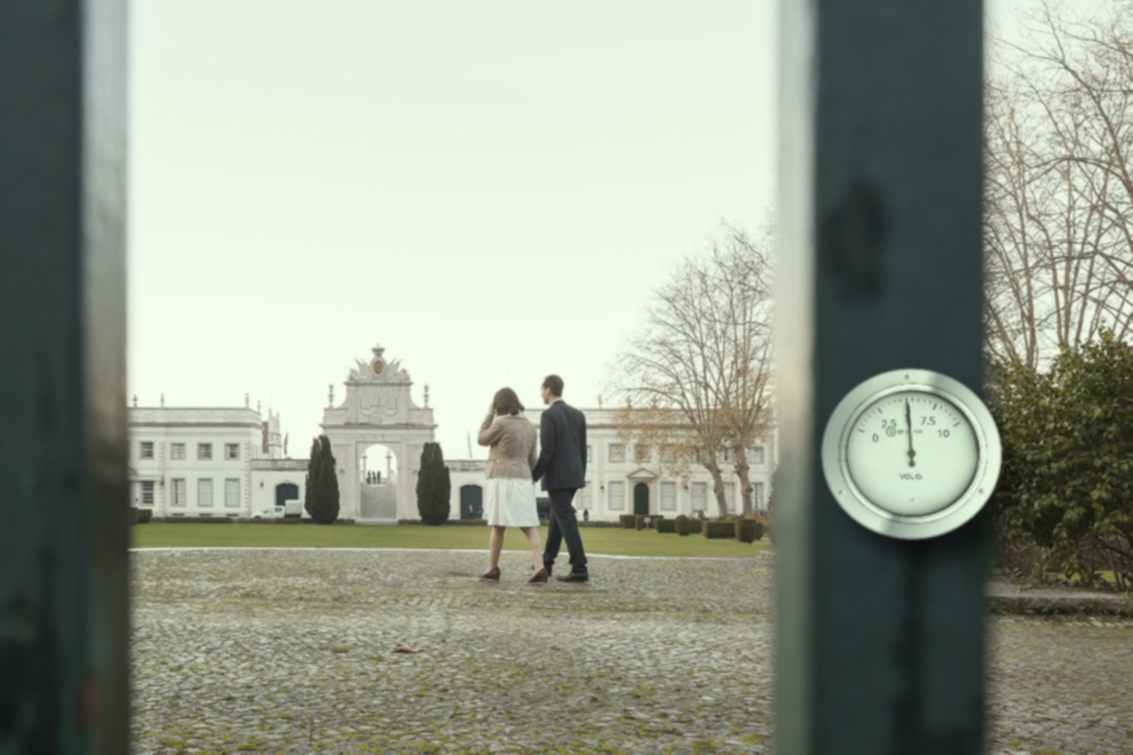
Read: value=5 unit=V
